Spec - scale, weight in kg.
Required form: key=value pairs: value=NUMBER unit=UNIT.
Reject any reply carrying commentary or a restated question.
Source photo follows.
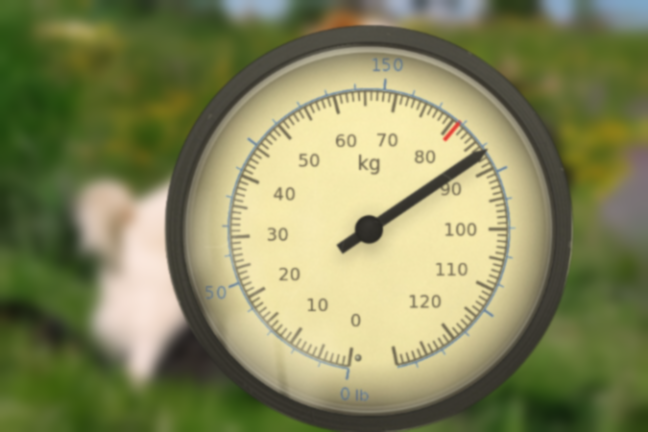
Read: value=87 unit=kg
